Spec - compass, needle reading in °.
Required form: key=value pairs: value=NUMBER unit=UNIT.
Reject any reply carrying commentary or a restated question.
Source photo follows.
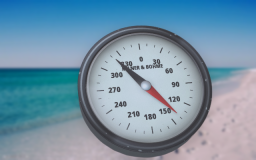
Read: value=140 unit=°
